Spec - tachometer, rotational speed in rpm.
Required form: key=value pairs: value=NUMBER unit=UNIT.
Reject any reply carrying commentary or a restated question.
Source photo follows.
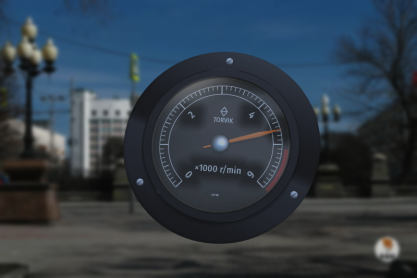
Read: value=4700 unit=rpm
